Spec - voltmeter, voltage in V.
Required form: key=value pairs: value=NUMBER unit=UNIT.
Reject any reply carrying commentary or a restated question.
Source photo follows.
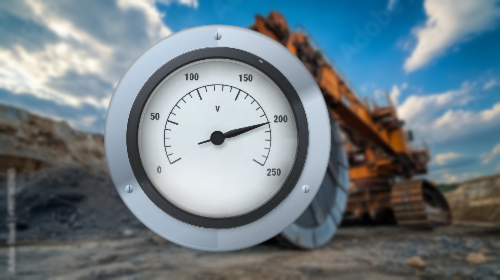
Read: value=200 unit=V
